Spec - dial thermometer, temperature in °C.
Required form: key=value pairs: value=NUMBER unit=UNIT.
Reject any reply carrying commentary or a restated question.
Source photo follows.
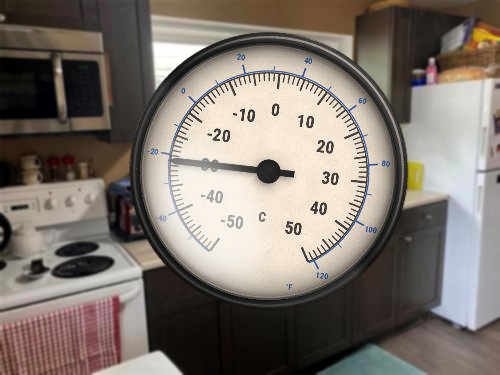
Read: value=-30 unit=°C
